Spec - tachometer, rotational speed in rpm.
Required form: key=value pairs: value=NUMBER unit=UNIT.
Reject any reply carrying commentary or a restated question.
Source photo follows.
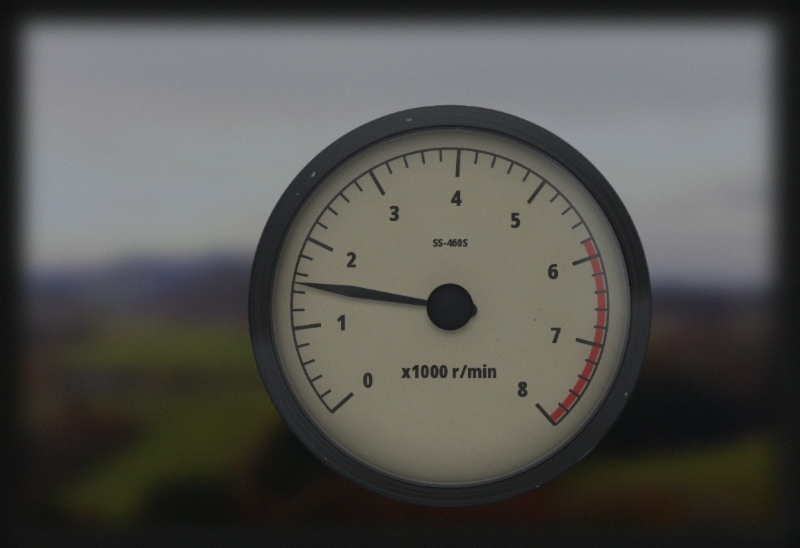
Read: value=1500 unit=rpm
